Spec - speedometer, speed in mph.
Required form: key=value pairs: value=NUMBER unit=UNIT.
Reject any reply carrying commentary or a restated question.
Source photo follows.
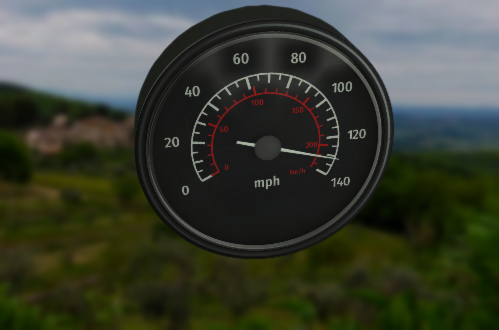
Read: value=130 unit=mph
